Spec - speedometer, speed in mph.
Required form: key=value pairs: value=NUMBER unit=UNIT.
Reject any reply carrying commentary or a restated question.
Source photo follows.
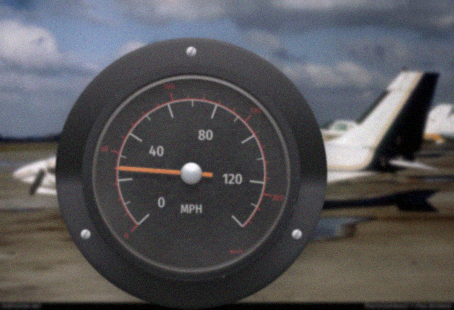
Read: value=25 unit=mph
